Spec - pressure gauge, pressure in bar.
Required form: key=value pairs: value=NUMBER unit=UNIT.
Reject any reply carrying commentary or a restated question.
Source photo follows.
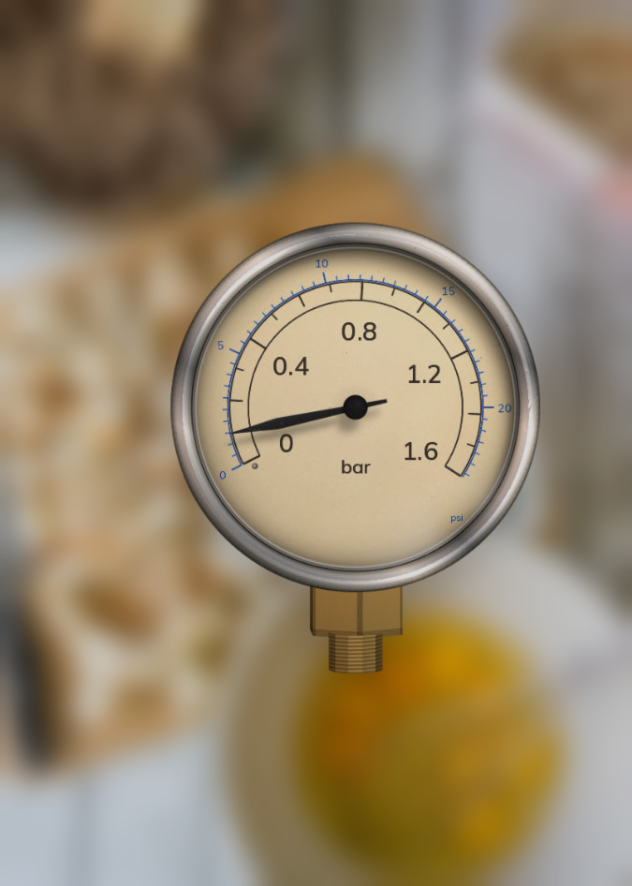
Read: value=0.1 unit=bar
